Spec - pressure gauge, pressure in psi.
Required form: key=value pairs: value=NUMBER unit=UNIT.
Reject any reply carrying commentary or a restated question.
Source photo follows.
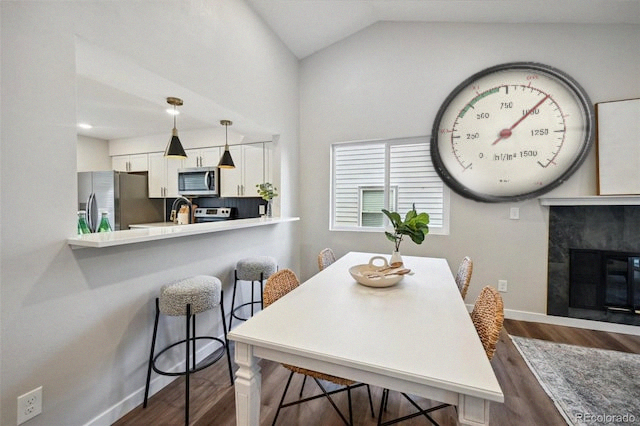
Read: value=1000 unit=psi
